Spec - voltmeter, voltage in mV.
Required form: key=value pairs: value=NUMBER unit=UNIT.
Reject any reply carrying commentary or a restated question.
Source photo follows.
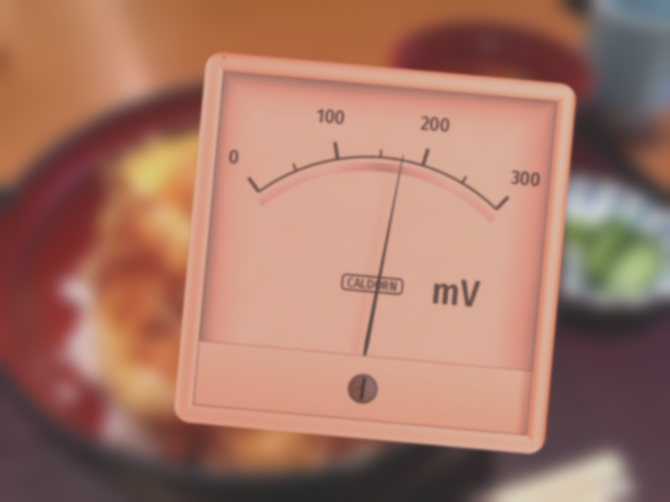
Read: value=175 unit=mV
